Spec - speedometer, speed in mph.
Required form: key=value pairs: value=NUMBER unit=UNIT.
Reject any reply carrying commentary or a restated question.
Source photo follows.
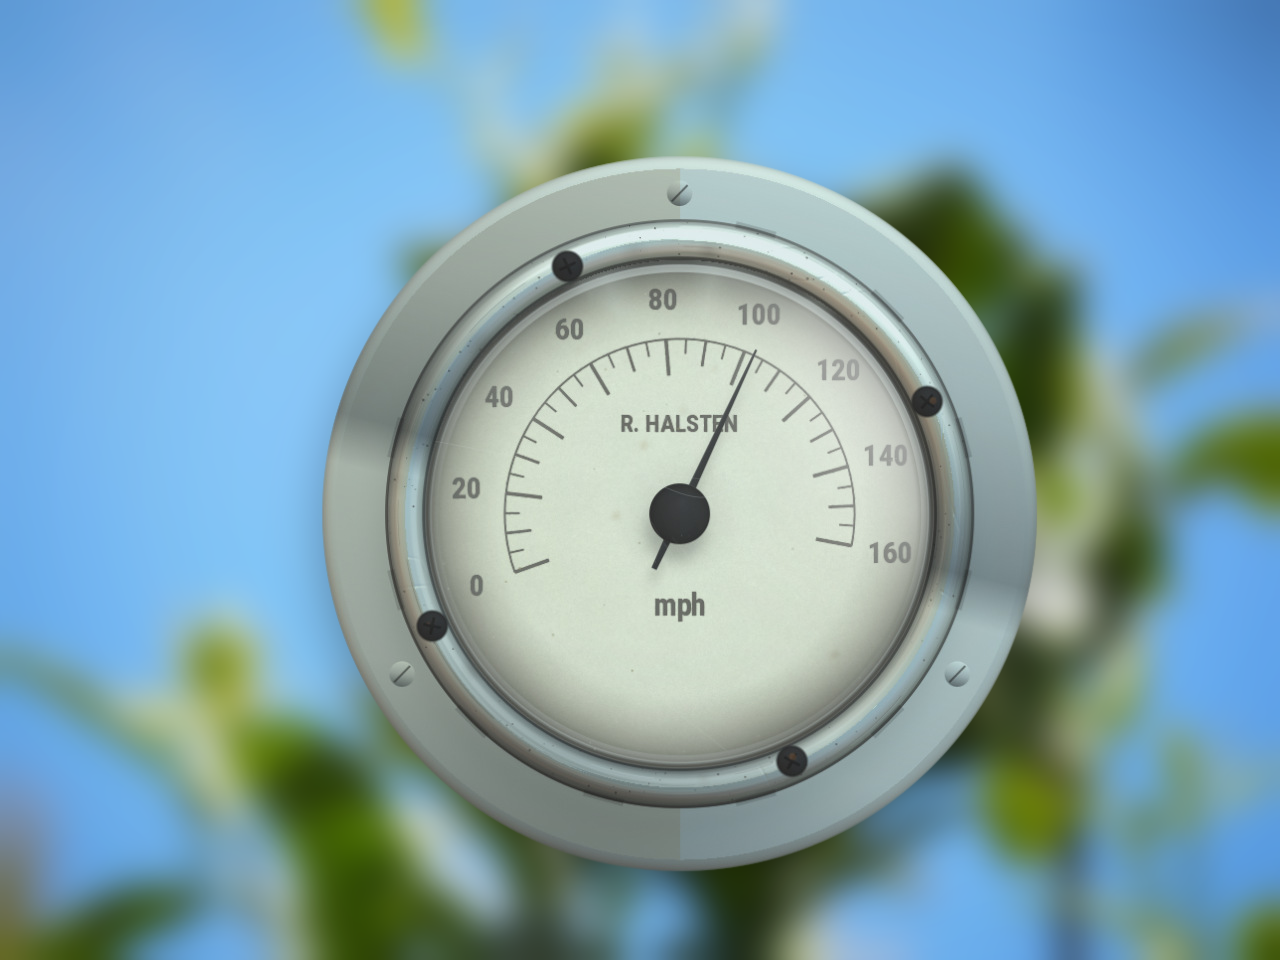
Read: value=102.5 unit=mph
